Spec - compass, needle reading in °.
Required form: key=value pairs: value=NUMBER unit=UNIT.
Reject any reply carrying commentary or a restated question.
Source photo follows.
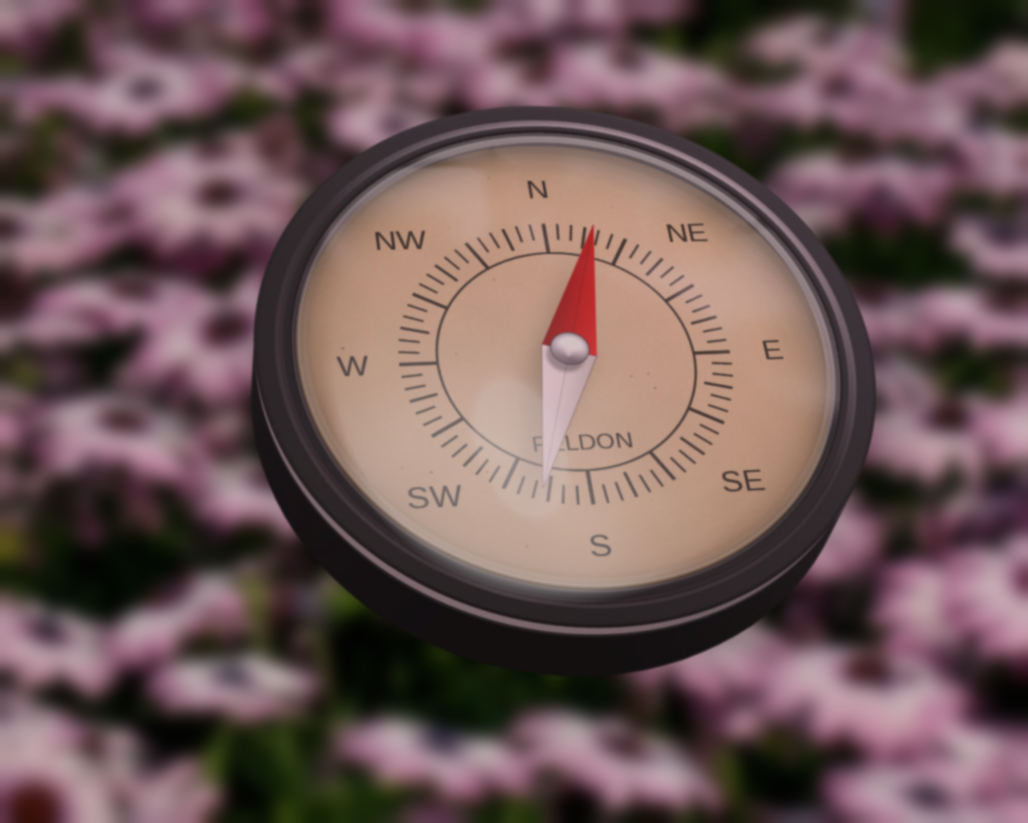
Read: value=17.5 unit=°
